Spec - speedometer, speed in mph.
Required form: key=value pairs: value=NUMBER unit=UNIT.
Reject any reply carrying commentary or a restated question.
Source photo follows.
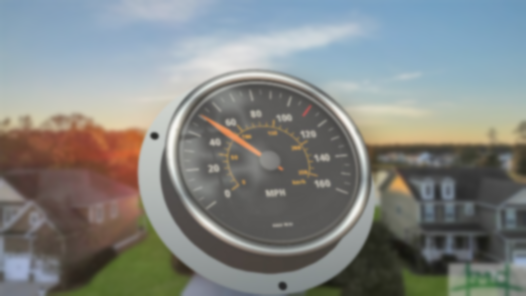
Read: value=50 unit=mph
